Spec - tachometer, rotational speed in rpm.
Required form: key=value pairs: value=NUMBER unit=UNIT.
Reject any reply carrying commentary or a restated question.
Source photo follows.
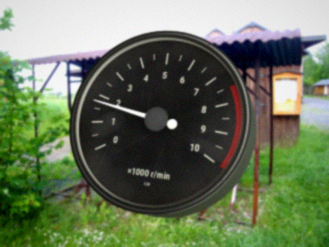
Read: value=1750 unit=rpm
